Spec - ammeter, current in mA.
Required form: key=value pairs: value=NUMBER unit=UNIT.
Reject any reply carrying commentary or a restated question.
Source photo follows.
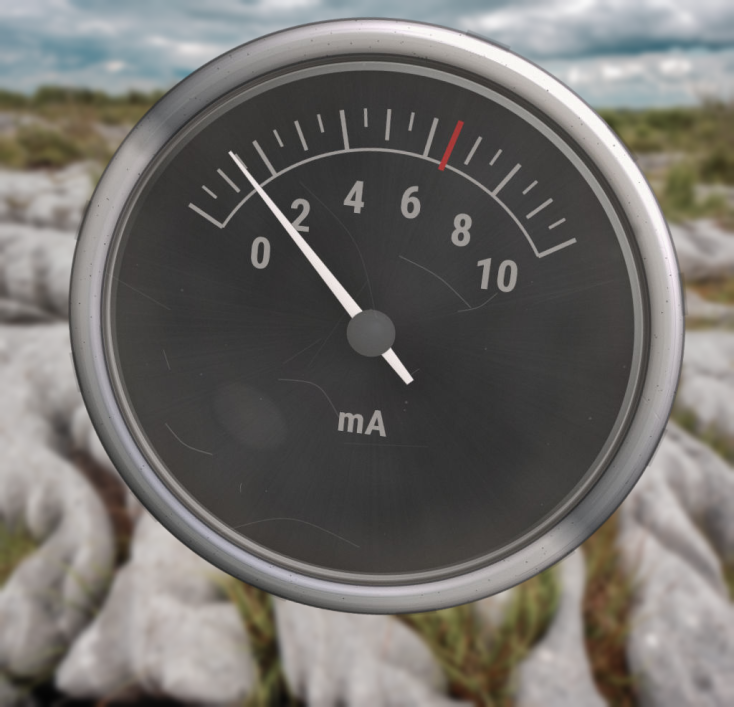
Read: value=1.5 unit=mA
